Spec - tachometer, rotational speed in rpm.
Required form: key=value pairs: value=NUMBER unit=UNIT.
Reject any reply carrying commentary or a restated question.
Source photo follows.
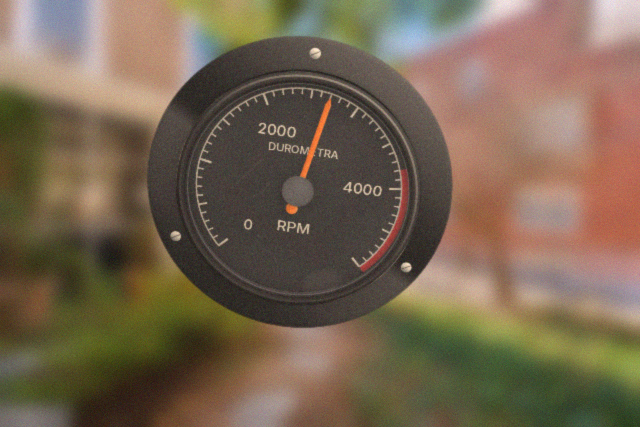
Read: value=2700 unit=rpm
